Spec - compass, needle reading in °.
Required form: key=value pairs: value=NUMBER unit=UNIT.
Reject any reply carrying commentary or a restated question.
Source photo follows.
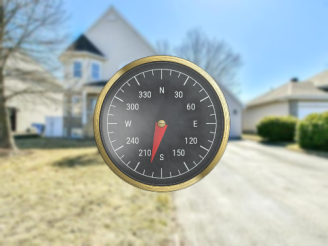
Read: value=195 unit=°
